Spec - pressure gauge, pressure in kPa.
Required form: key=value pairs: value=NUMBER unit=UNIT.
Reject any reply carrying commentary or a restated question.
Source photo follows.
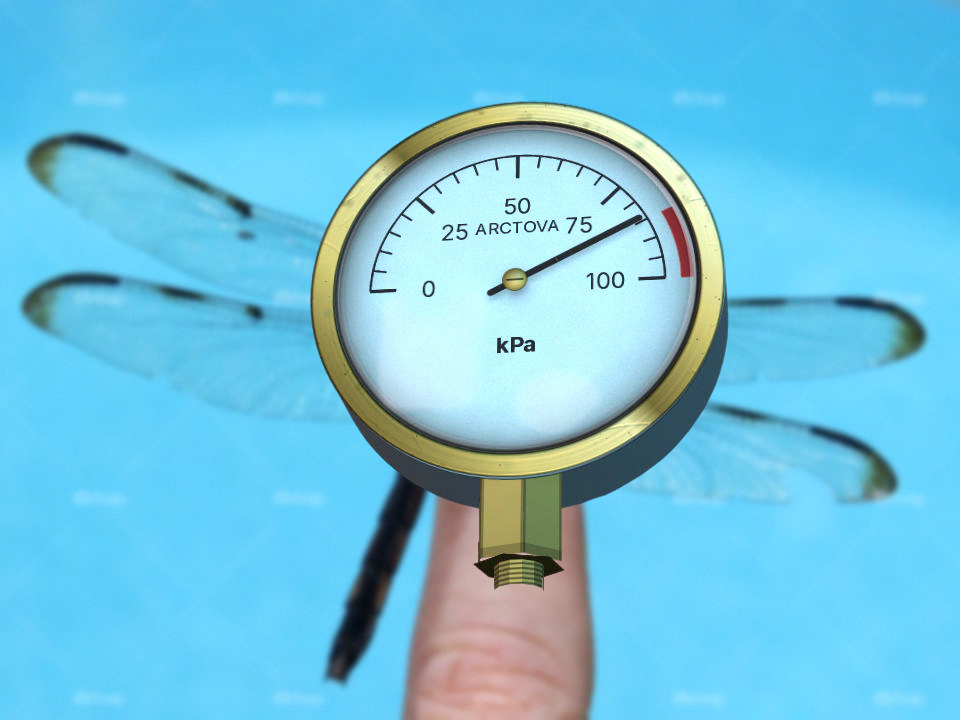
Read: value=85 unit=kPa
